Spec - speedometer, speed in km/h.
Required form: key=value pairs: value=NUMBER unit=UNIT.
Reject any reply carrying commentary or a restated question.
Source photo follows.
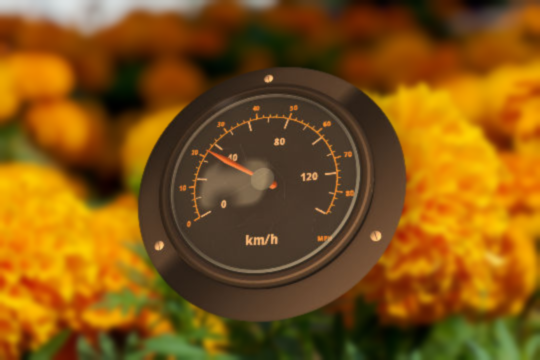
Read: value=35 unit=km/h
